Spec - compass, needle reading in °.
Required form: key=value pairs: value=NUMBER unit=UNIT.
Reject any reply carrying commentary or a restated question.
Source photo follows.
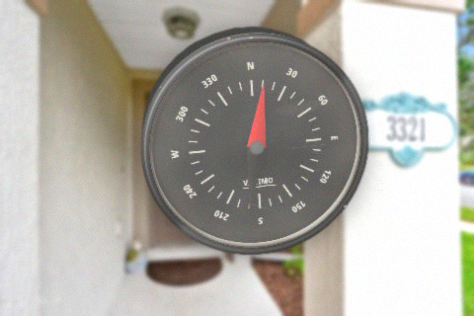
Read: value=10 unit=°
